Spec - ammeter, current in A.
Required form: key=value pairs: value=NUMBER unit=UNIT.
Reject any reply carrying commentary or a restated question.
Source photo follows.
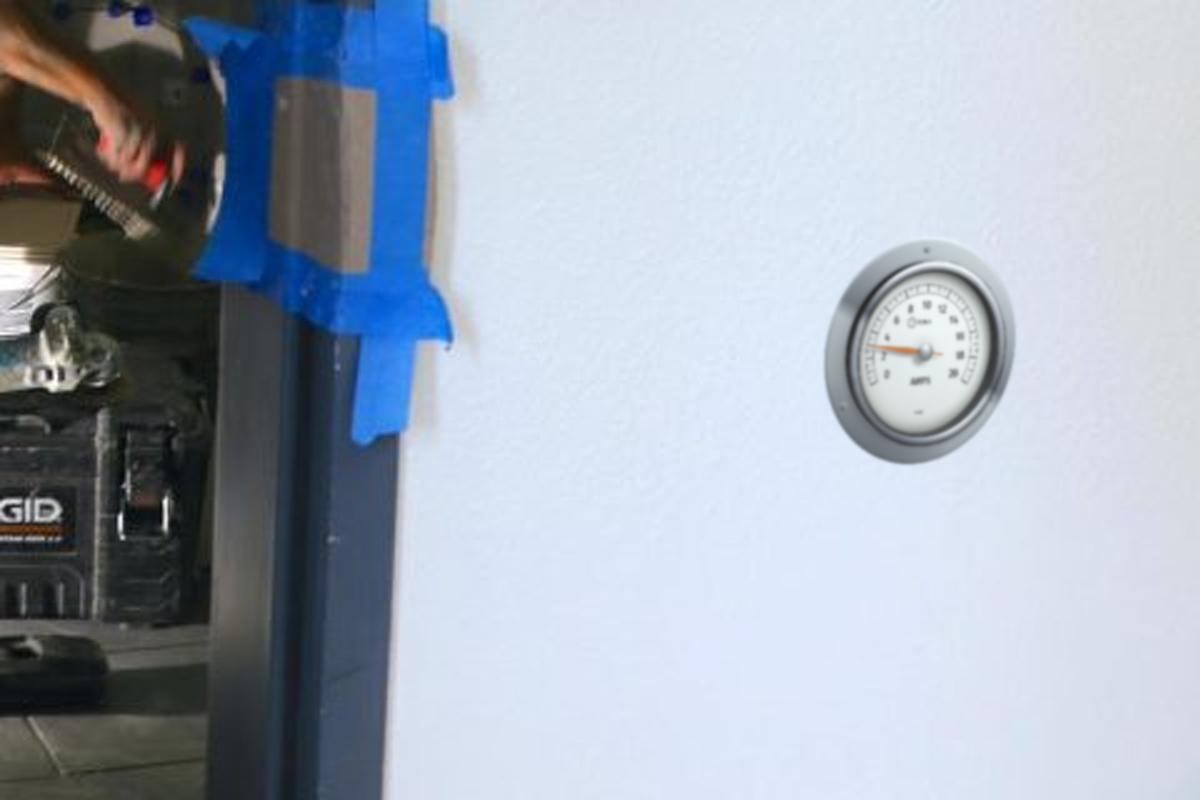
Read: value=3 unit=A
